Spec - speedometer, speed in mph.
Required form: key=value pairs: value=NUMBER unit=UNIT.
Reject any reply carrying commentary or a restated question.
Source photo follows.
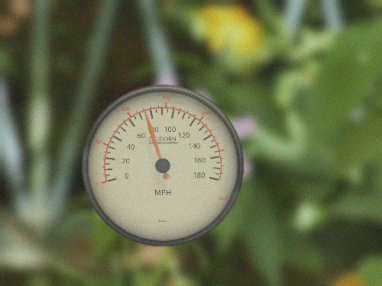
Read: value=75 unit=mph
